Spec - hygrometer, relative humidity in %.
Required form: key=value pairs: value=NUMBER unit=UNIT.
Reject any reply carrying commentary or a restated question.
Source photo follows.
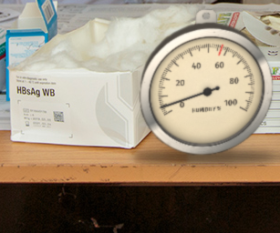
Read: value=5 unit=%
